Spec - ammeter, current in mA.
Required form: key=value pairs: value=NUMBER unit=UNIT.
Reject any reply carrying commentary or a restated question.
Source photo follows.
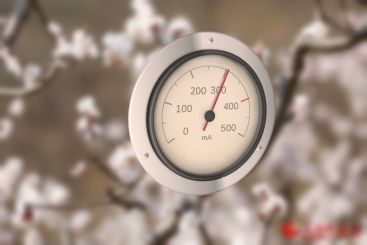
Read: value=300 unit=mA
